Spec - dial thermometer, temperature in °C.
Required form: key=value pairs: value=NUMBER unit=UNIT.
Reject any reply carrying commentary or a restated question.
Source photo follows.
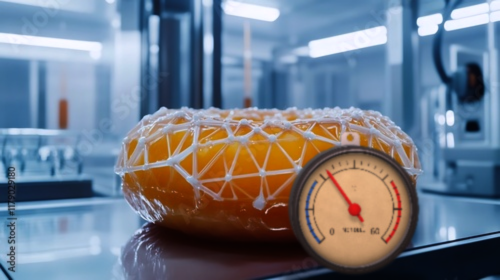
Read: value=22 unit=°C
